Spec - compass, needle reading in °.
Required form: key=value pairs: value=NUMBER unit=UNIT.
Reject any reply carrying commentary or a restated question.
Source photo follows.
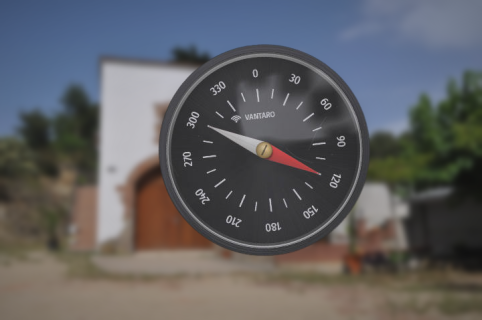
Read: value=120 unit=°
